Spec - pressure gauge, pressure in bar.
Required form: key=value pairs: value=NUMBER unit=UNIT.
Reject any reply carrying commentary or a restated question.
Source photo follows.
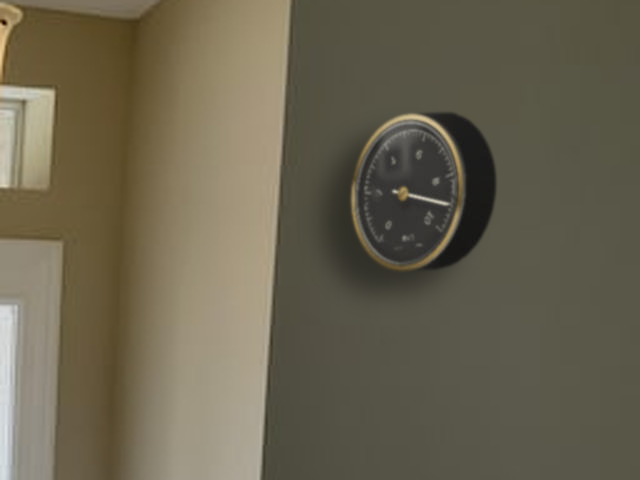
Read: value=9 unit=bar
